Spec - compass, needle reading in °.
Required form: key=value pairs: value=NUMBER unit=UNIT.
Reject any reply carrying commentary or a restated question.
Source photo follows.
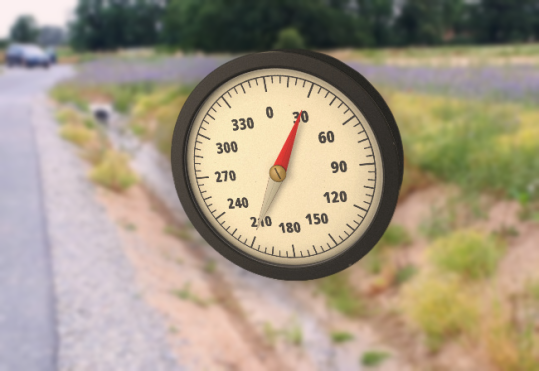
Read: value=30 unit=°
